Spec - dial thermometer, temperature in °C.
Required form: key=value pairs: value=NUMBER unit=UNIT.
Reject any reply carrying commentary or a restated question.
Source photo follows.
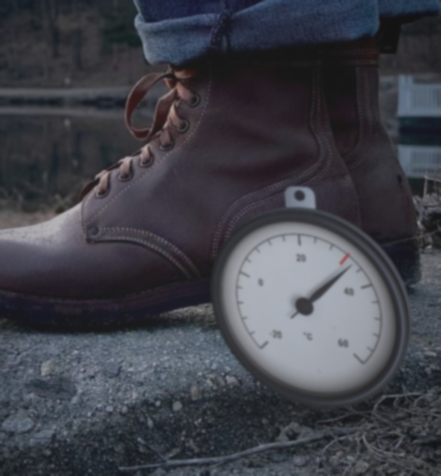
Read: value=34 unit=°C
